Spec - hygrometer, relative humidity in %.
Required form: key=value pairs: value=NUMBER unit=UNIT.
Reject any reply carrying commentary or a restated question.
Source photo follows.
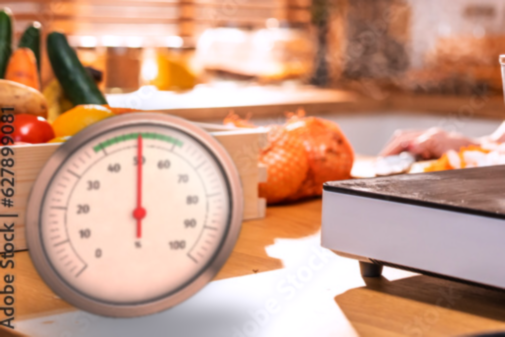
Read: value=50 unit=%
